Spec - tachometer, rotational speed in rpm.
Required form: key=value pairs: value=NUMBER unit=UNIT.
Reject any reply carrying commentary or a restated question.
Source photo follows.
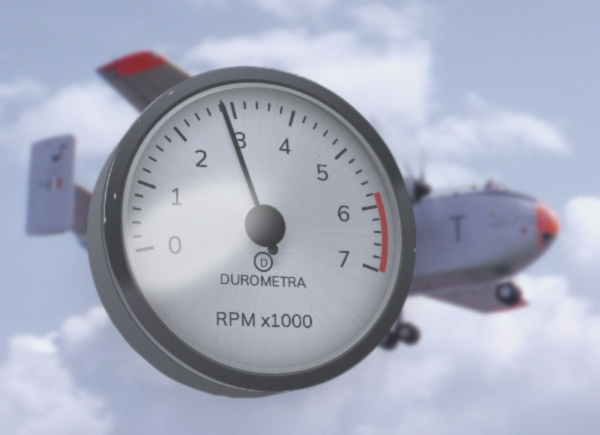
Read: value=2800 unit=rpm
